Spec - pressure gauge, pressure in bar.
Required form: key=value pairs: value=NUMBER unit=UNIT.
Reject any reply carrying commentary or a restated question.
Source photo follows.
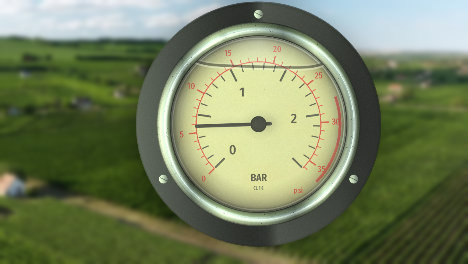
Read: value=0.4 unit=bar
